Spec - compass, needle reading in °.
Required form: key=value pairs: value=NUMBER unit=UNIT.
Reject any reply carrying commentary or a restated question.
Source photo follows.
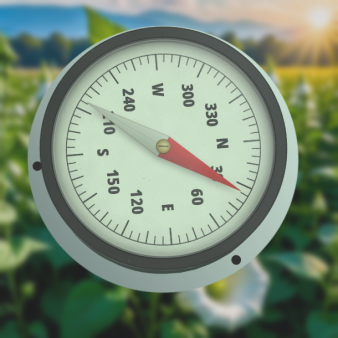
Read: value=35 unit=°
